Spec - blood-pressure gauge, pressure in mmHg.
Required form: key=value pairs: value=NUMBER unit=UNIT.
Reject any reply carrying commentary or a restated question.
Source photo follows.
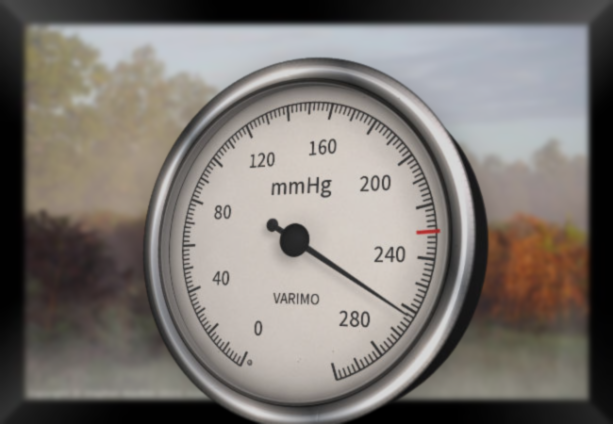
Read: value=262 unit=mmHg
